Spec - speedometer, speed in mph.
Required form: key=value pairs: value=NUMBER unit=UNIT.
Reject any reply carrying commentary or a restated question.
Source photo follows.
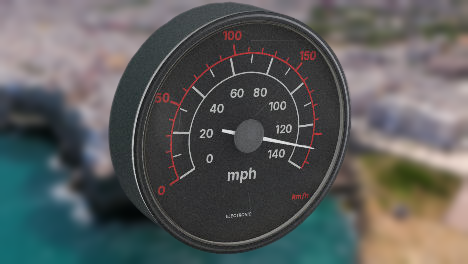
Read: value=130 unit=mph
